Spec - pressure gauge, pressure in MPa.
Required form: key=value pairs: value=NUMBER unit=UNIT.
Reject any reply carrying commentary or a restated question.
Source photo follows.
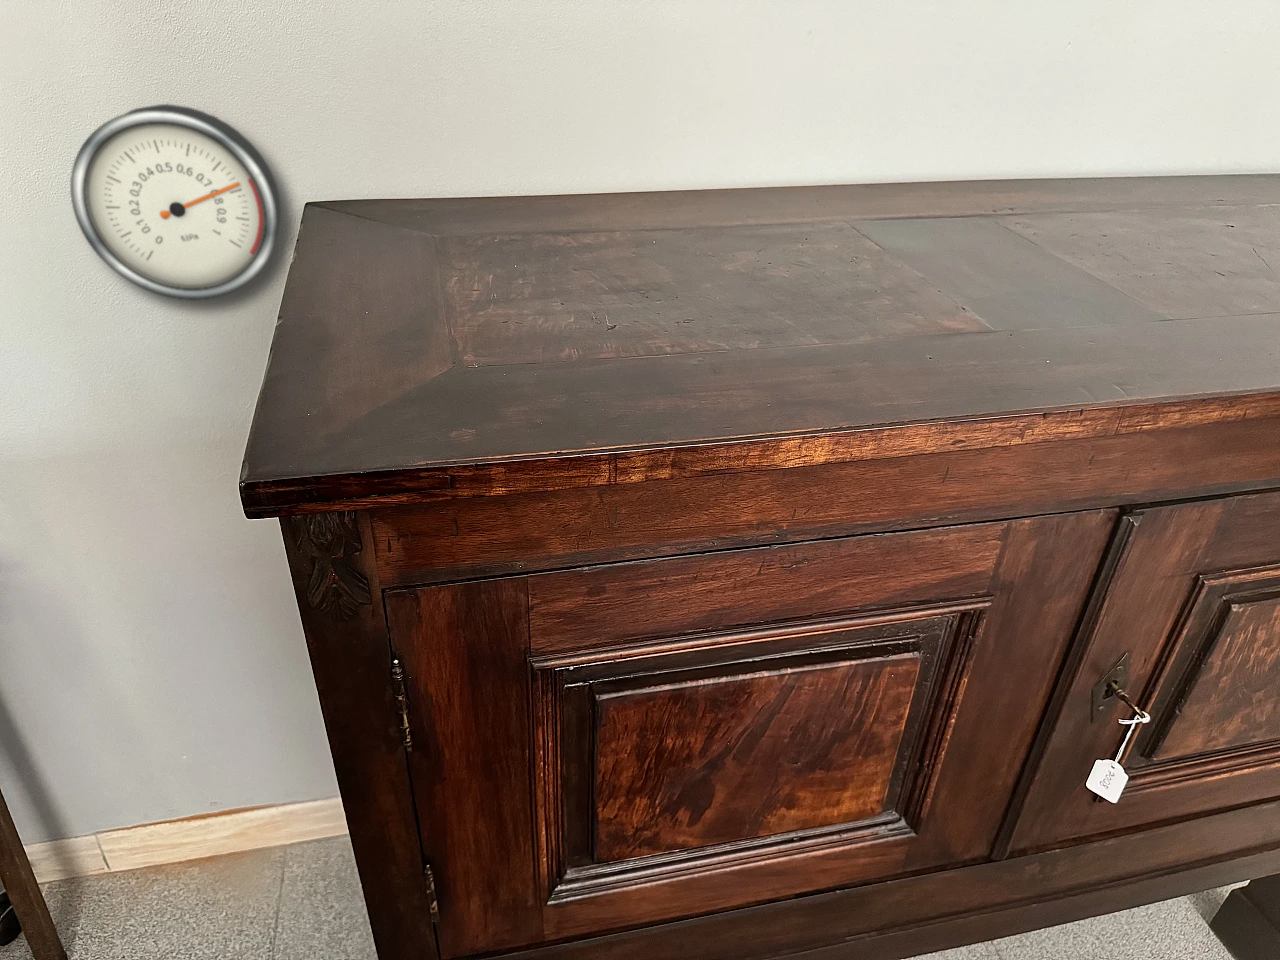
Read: value=0.78 unit=MPa
